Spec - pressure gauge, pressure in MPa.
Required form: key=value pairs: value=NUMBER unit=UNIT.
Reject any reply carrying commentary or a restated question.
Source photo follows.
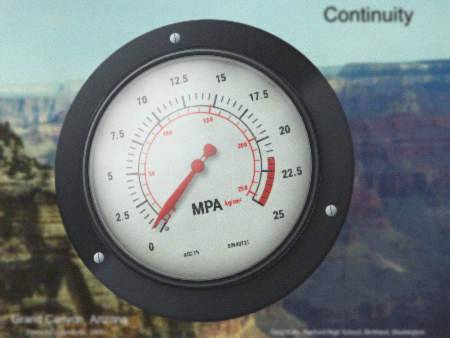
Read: value=0.5 unit=MPa
